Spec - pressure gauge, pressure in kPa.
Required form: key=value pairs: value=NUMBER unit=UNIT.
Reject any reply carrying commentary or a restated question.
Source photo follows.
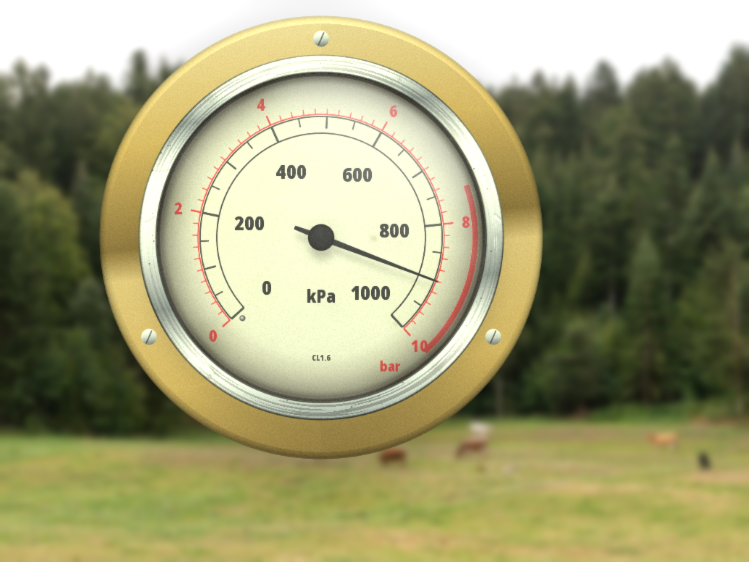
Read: value=900 unit=kPa
